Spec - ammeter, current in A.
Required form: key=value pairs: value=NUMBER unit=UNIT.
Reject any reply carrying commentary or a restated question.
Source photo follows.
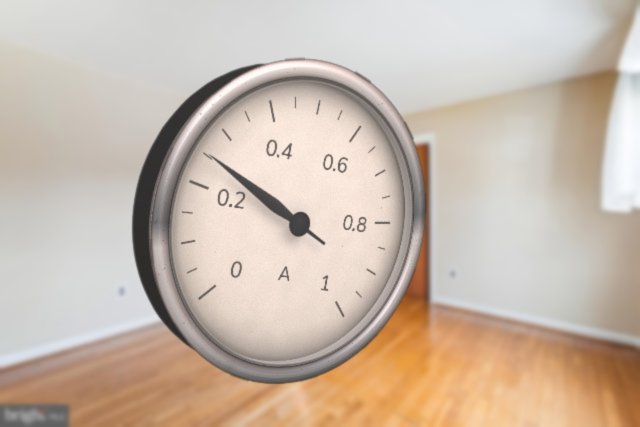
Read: value=0.25 unit=A
